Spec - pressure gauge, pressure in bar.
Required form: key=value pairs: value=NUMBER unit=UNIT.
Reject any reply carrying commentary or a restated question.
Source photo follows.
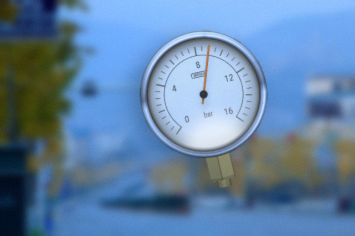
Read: value=9 unit=bar
